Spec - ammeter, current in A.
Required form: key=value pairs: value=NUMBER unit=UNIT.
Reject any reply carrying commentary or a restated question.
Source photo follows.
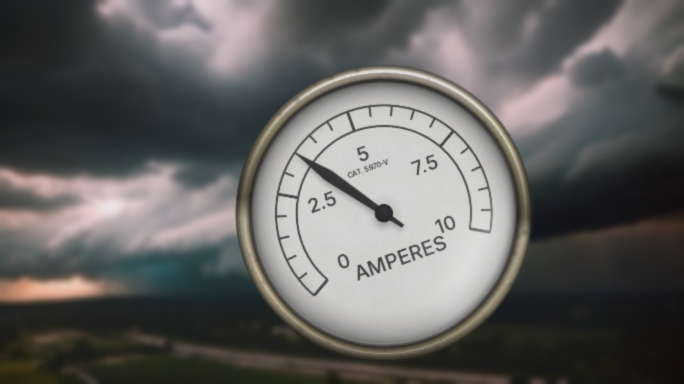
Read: value=3.5 unit=A
